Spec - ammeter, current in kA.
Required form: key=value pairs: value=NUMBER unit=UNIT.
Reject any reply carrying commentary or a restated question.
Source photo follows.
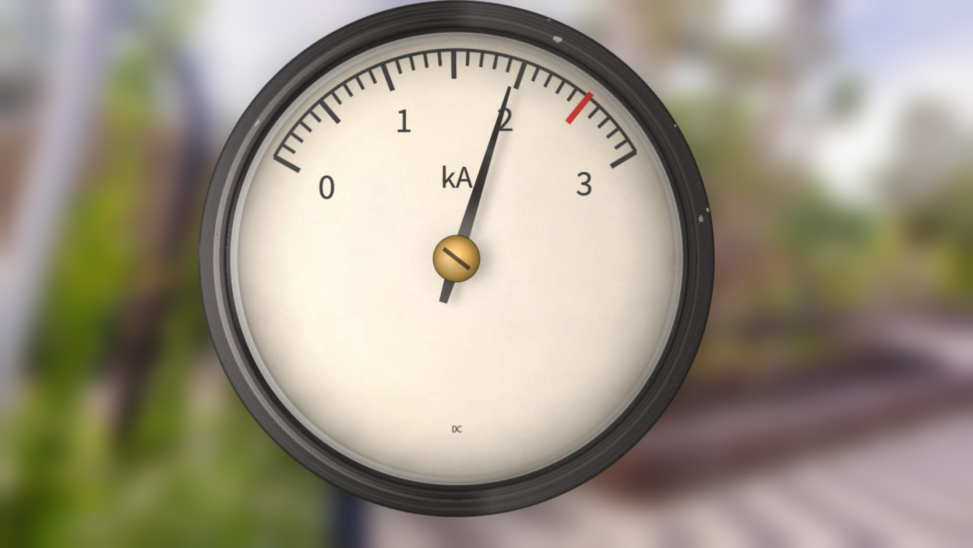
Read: value=1.95 unit=kA
